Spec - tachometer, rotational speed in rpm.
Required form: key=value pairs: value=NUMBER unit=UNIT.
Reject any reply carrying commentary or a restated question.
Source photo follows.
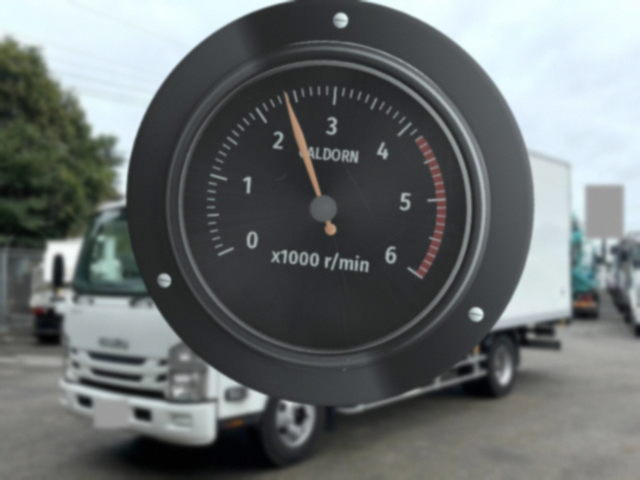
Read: value=2400 unit=rpm
